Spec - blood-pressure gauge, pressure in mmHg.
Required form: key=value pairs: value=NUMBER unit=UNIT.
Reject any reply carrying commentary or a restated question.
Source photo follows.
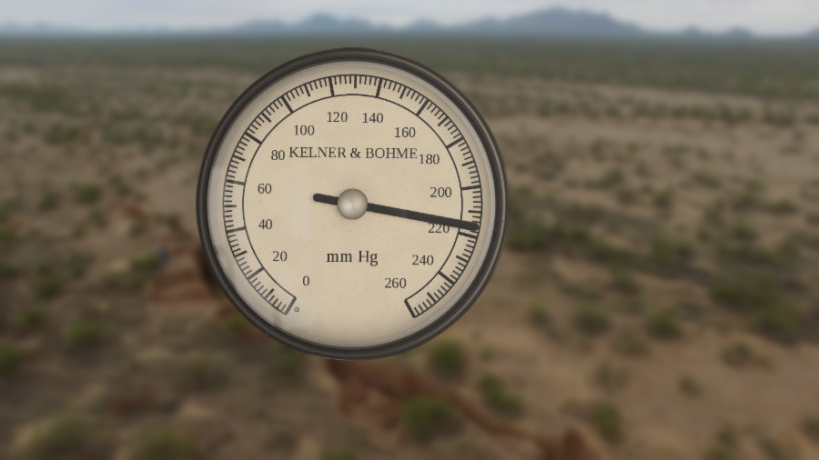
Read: value=216 unit=mmHg
